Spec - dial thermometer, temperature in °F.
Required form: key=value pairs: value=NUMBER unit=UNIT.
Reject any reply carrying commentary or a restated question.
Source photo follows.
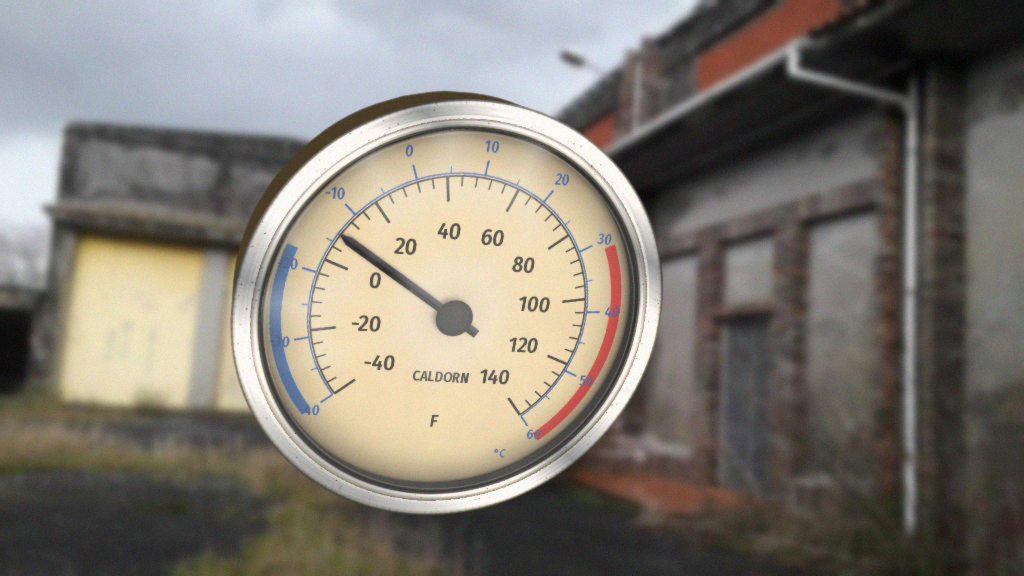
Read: value=8 unit=°F
